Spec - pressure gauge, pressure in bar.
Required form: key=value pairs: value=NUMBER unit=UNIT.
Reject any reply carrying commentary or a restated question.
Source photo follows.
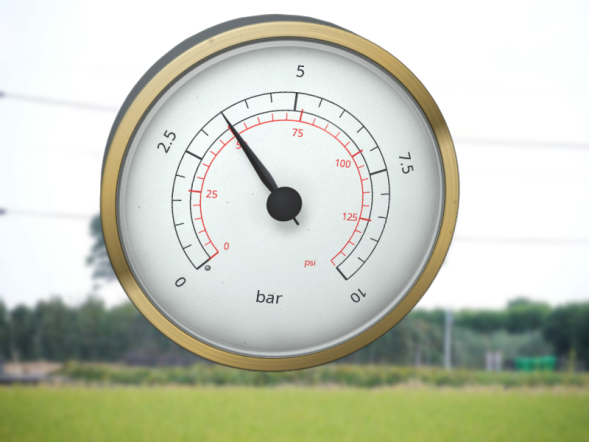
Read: value=3.5 unit=bar
